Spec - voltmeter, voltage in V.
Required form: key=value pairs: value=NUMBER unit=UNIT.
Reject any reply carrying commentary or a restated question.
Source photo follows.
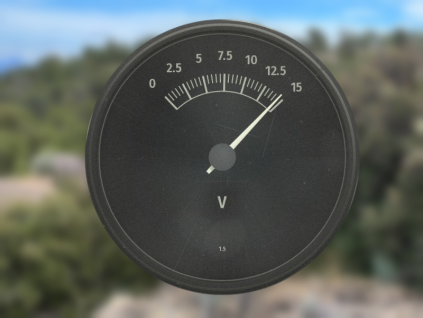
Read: value=14.5 unit=V
